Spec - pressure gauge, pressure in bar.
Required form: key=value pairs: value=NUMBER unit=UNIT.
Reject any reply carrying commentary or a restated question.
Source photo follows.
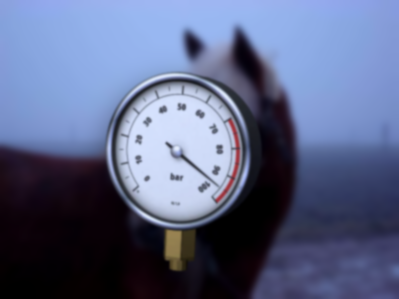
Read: value=95 unit=bar
